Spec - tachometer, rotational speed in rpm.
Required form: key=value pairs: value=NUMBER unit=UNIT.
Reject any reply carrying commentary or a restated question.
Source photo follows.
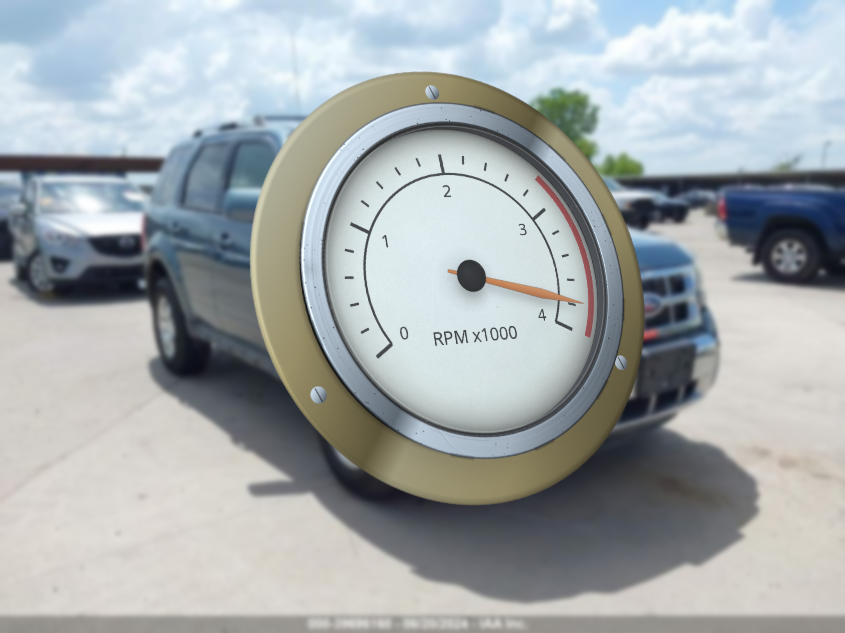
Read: value=3800 unit=rpm
